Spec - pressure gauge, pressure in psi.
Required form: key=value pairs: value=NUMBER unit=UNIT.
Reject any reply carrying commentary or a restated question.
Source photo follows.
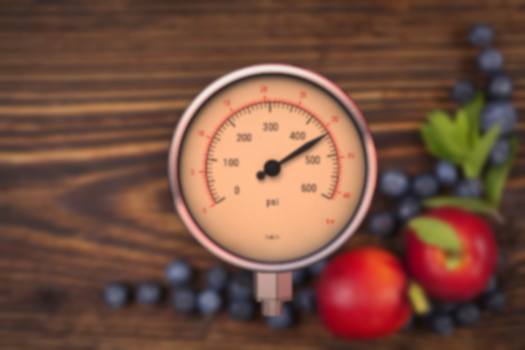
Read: value=450 unit=psi
